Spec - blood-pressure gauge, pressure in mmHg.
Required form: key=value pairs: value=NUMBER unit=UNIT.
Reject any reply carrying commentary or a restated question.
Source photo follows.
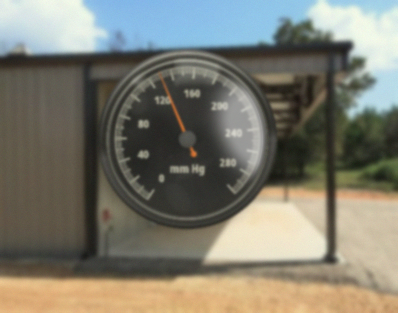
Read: value=130 unit=mmHg
